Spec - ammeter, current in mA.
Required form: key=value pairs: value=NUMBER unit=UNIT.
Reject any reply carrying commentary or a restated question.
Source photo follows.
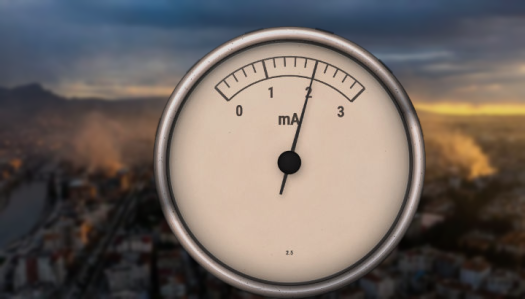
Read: value=2 unit=mA
